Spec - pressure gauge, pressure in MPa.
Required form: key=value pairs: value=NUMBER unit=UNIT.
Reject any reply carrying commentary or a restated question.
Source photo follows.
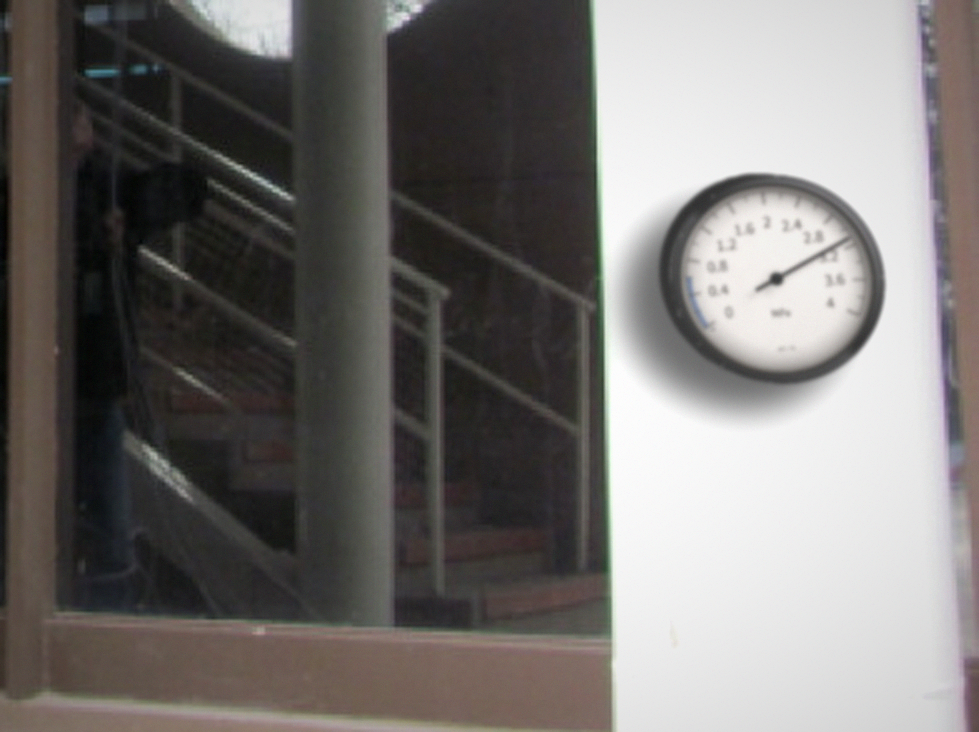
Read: value=3.1 unit=MPa
